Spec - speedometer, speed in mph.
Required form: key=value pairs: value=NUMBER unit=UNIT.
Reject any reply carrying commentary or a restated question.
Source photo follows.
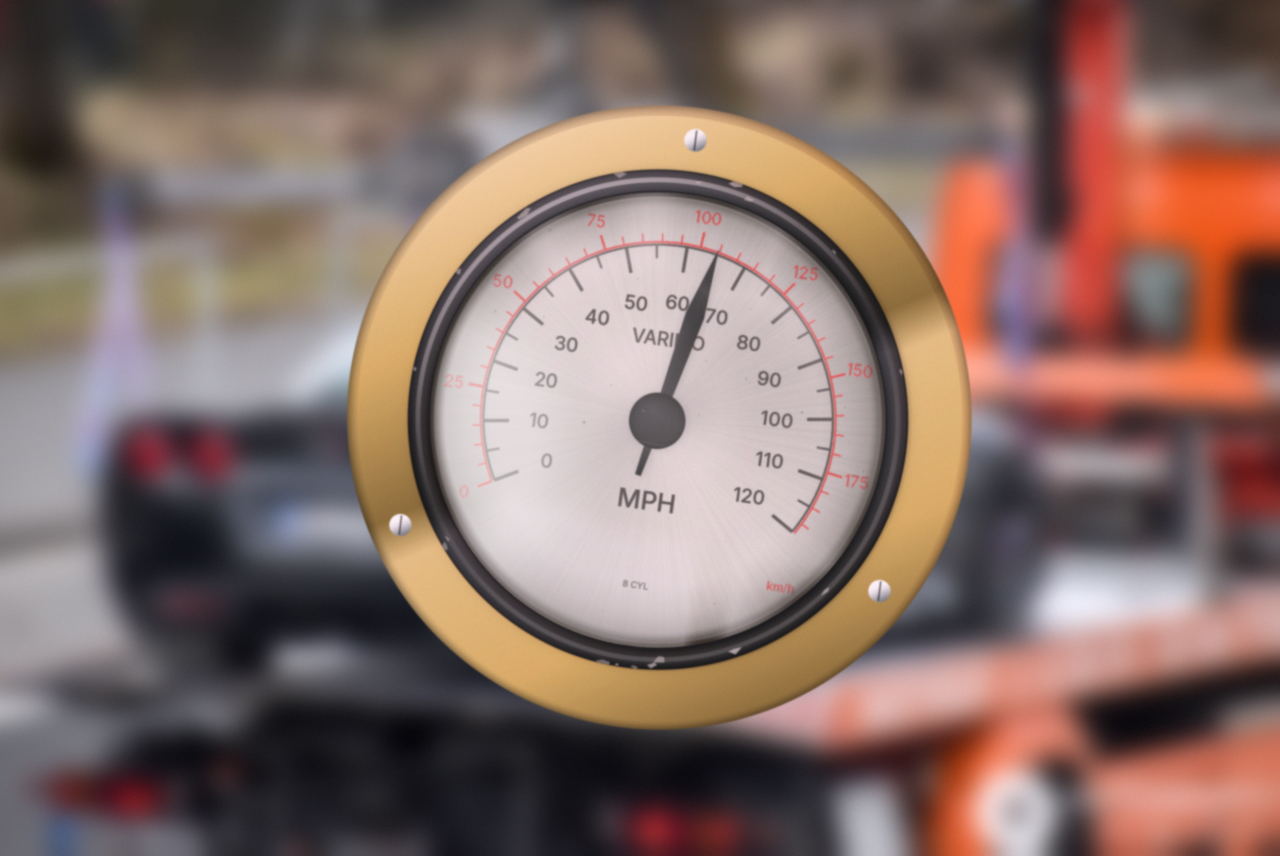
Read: value=65 unit=mph
